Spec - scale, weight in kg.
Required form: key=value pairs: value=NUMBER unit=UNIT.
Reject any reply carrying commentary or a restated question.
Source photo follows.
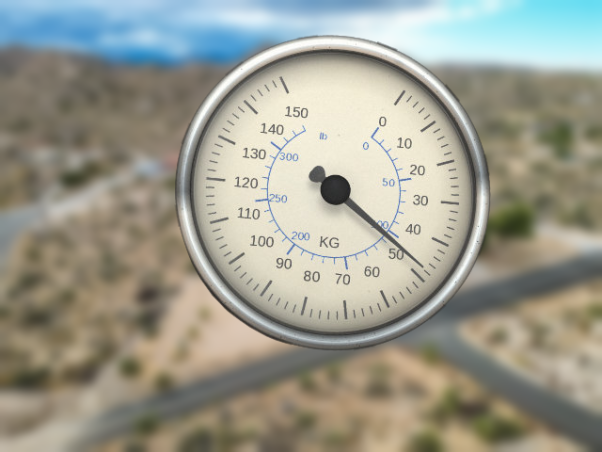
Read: value=48 unit=kg
